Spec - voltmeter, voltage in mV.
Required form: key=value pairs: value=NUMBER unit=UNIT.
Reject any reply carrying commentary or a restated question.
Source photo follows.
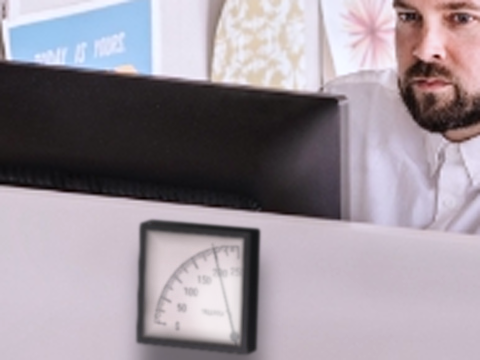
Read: value=200 unit=mV
